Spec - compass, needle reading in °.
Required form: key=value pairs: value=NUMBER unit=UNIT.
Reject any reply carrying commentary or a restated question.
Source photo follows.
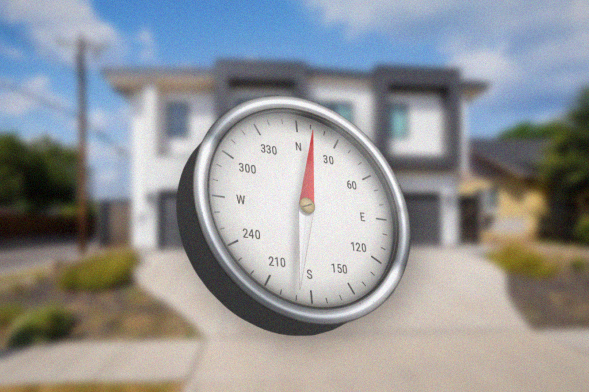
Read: value=10 unit=°
